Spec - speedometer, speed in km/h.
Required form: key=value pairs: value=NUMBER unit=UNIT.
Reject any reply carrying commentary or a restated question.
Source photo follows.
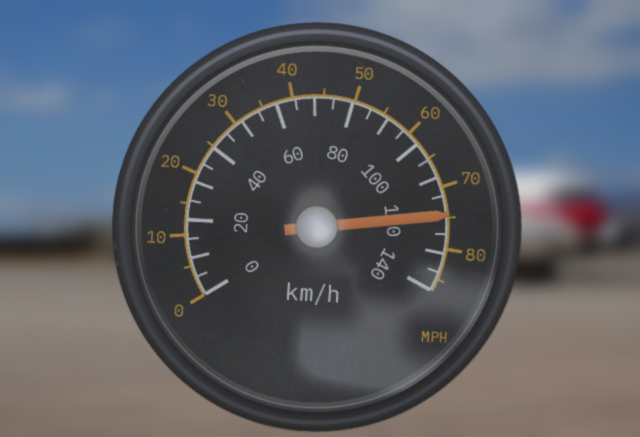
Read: value=120 unit=km/h
